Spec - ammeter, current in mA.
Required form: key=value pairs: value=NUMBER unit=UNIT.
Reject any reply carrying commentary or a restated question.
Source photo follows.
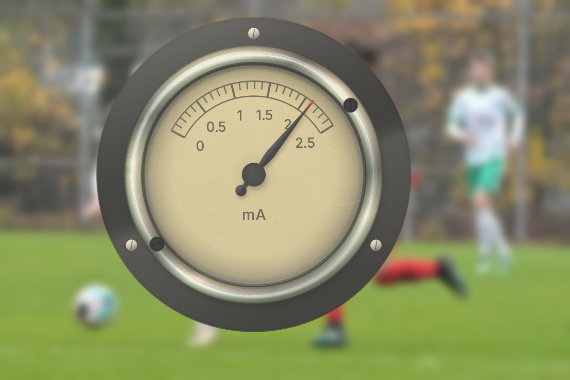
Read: value=2.1 unit=mA
